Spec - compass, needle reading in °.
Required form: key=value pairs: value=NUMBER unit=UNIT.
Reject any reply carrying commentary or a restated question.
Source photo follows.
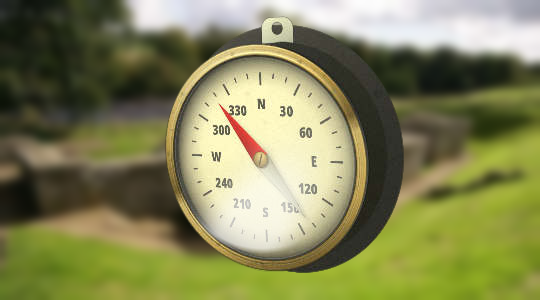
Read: value=320 unit=°
